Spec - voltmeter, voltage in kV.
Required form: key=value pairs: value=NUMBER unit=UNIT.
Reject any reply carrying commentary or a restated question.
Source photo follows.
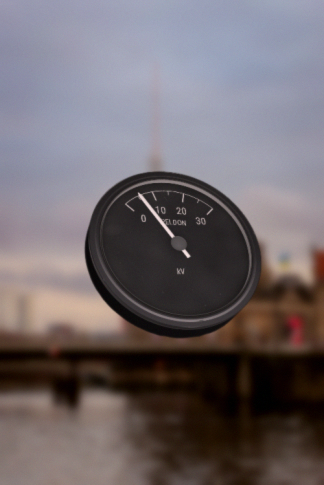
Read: value=5 unit=kV
